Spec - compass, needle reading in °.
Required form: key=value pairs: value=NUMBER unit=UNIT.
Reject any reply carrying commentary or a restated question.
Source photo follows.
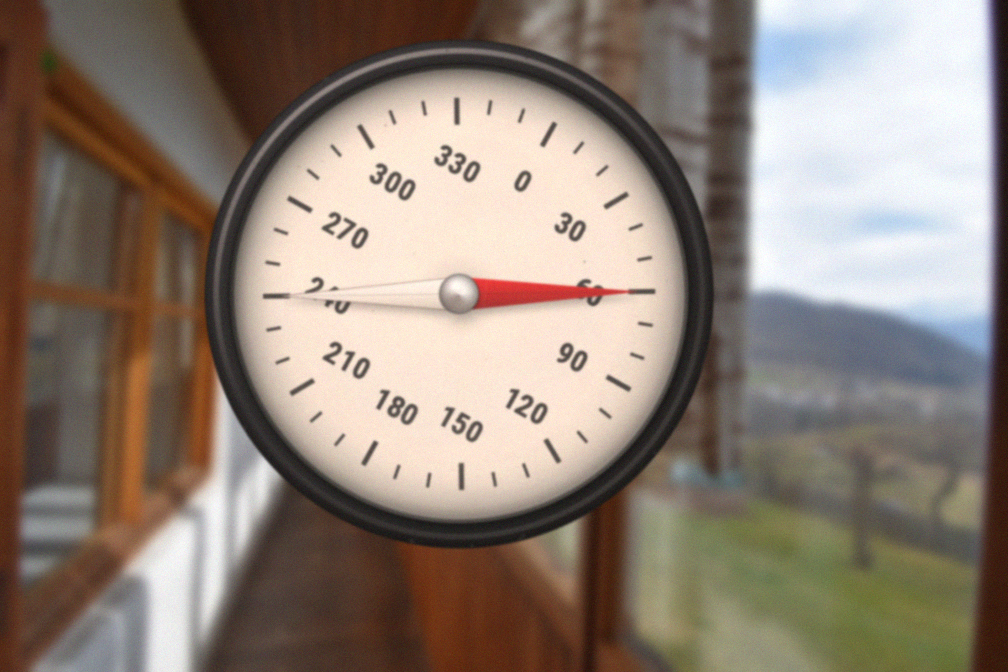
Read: value=60 unit=°
